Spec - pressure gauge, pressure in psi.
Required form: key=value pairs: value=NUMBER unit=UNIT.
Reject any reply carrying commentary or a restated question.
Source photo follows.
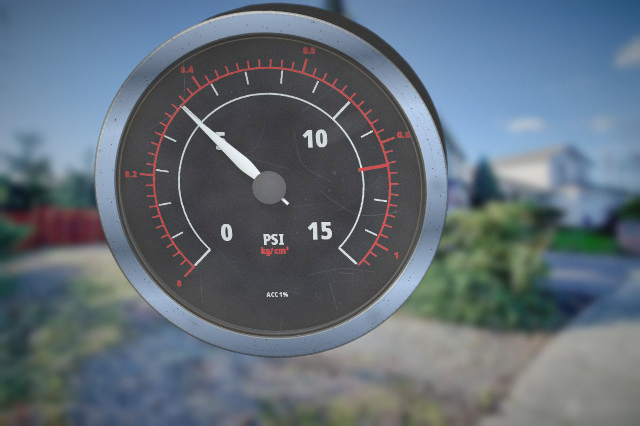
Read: value=5 unit=psi
